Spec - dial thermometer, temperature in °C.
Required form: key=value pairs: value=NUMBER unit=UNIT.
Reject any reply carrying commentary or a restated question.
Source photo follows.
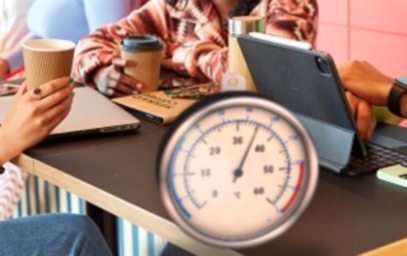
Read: value=35 unit=°C
